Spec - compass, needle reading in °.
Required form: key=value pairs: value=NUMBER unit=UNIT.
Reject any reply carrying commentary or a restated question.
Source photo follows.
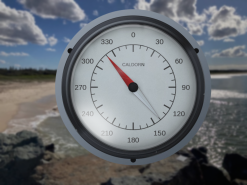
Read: value=320 unit=°
